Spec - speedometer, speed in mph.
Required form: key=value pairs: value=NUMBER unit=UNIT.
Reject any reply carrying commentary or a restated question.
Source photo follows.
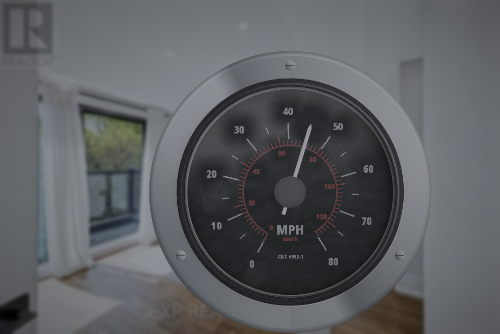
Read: value=45 unit=mph
